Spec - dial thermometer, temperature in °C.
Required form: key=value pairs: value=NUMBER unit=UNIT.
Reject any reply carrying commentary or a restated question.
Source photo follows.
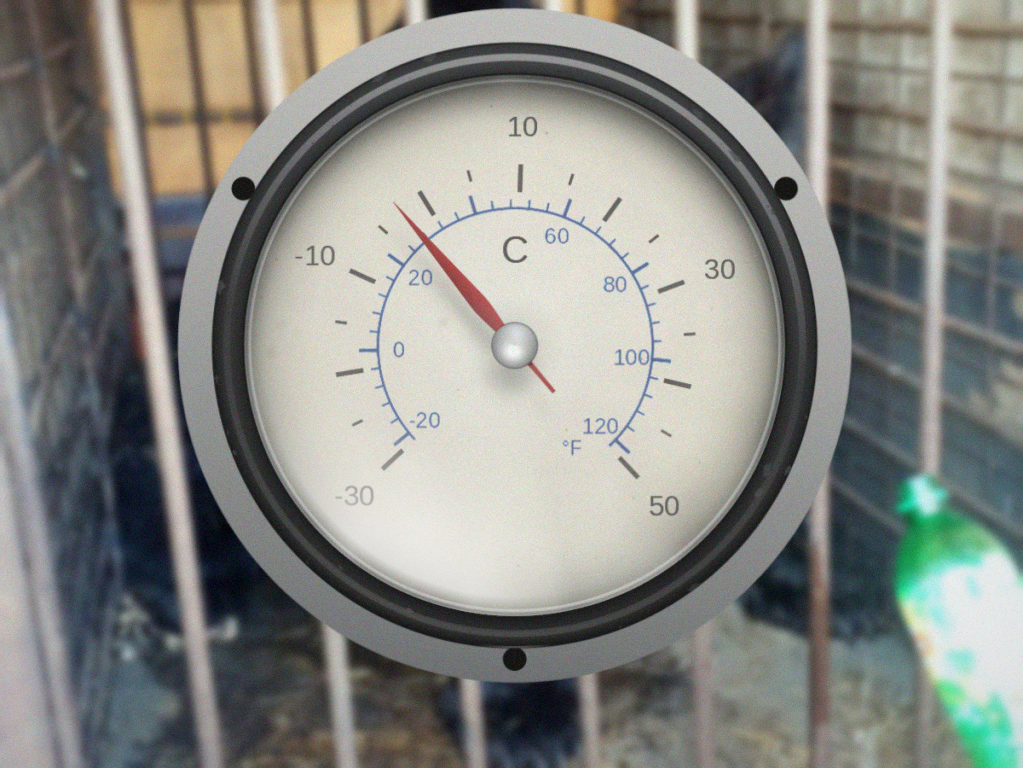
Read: value=-2.5 unit=°C
